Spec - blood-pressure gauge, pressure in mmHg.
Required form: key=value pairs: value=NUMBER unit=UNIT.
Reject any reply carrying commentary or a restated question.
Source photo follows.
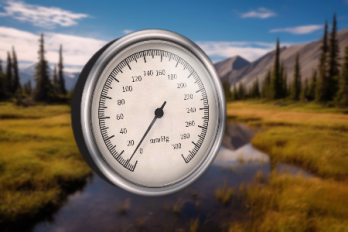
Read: value=10 unit=mmHg
